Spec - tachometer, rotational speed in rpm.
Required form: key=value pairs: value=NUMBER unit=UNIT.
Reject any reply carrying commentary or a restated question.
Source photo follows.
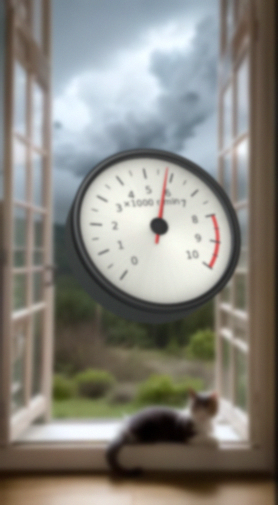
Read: value=5750 unit=rpm
